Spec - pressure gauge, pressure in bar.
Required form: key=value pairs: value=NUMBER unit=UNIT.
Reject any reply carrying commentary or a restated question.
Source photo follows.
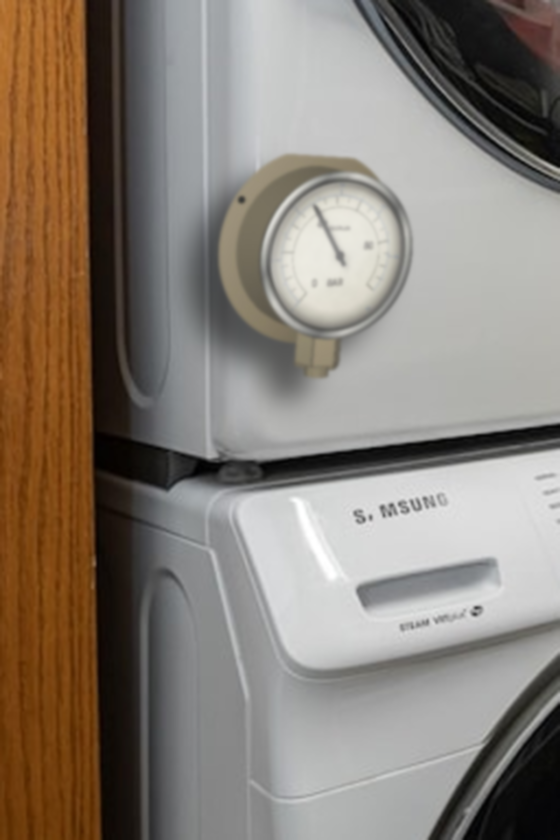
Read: value=40 unit=bar
